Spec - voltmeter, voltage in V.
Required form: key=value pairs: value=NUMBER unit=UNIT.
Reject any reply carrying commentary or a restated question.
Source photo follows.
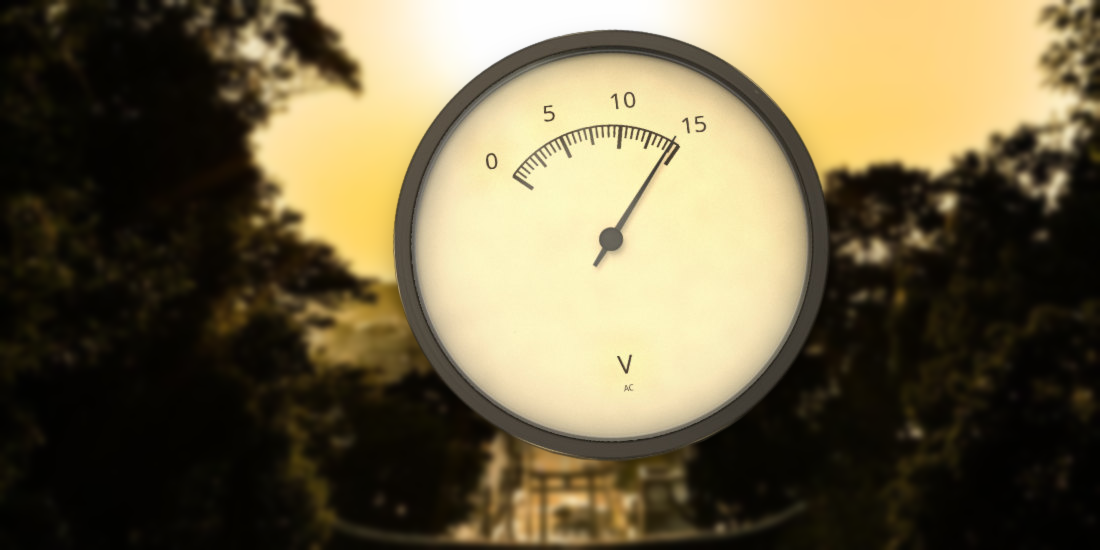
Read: value=14.5 unit=V
